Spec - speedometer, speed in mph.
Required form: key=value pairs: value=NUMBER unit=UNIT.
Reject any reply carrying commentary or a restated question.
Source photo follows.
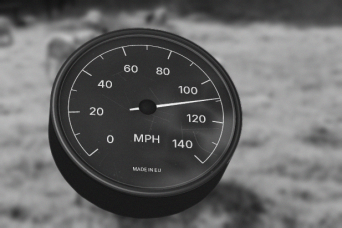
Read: value=110 unit=mph
